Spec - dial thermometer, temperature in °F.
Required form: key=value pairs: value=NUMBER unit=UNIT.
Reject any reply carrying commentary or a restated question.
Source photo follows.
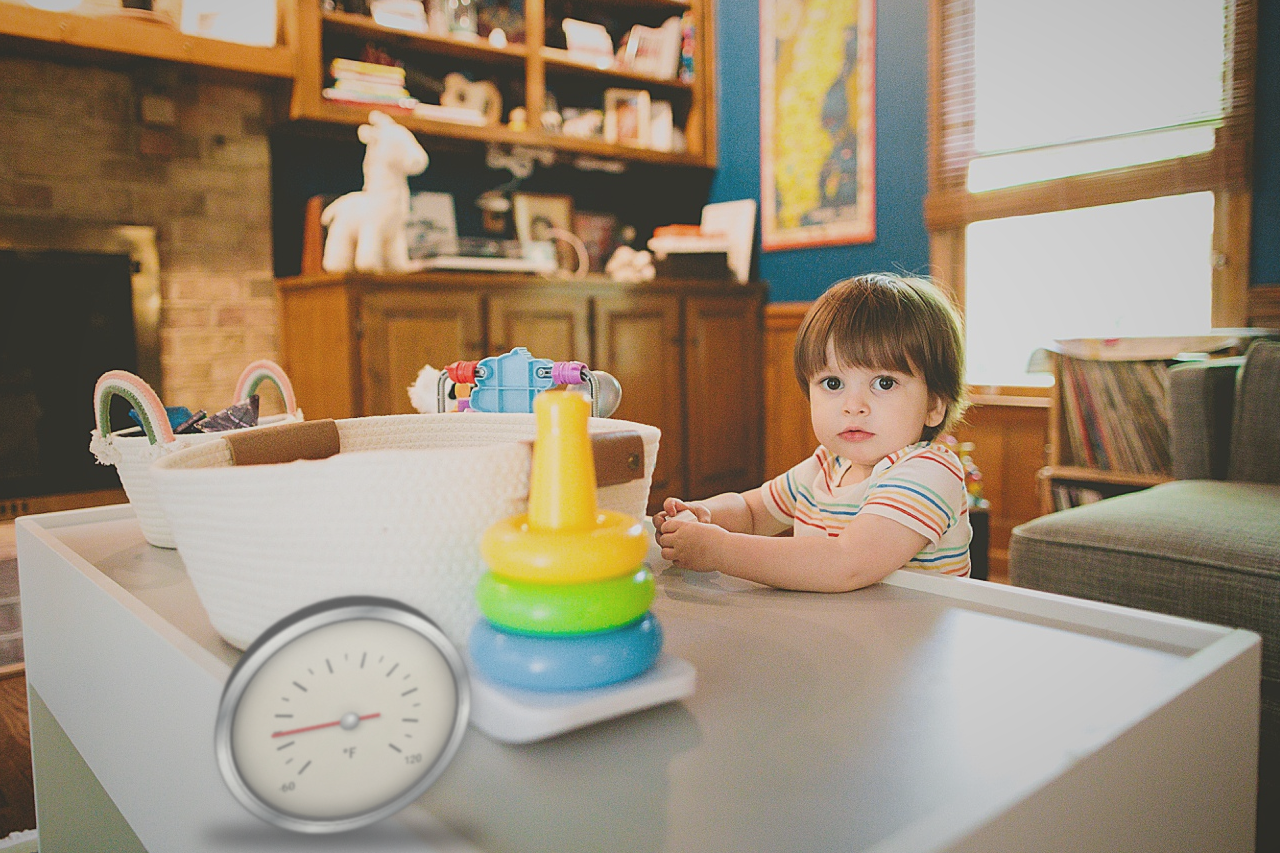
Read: value=-30 unit=°F
